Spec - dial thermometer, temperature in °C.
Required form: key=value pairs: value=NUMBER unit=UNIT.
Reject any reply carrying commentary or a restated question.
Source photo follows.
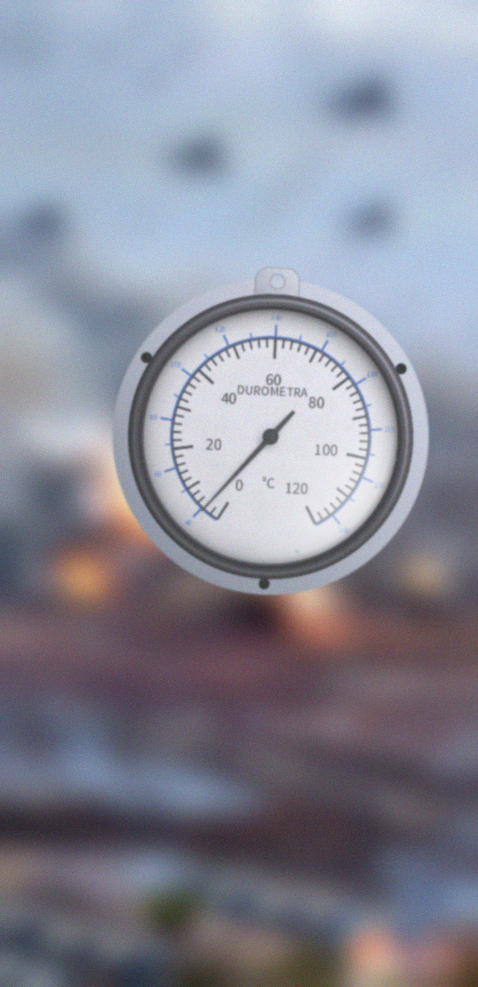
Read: value=4 unit=°C
